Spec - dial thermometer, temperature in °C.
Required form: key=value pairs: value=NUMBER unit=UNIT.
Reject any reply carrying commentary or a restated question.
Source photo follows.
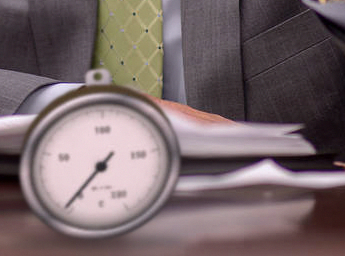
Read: value=5 unit=°C
